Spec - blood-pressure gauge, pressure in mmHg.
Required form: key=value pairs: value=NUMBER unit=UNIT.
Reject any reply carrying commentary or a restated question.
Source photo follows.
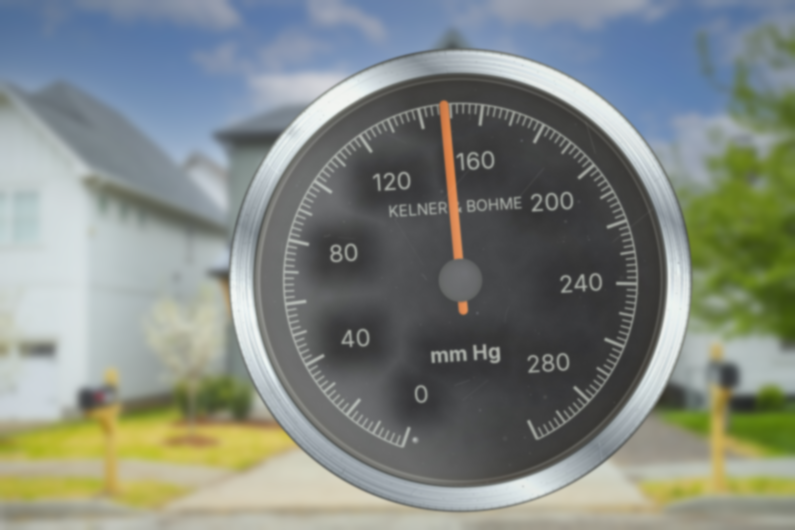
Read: value=148 unit=mmHg
